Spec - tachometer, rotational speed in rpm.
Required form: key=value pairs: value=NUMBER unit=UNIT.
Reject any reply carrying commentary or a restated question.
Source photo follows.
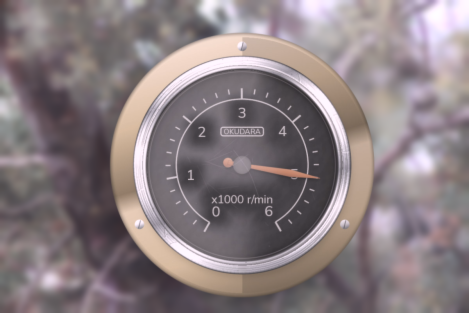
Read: value=5000 unit=rpm
